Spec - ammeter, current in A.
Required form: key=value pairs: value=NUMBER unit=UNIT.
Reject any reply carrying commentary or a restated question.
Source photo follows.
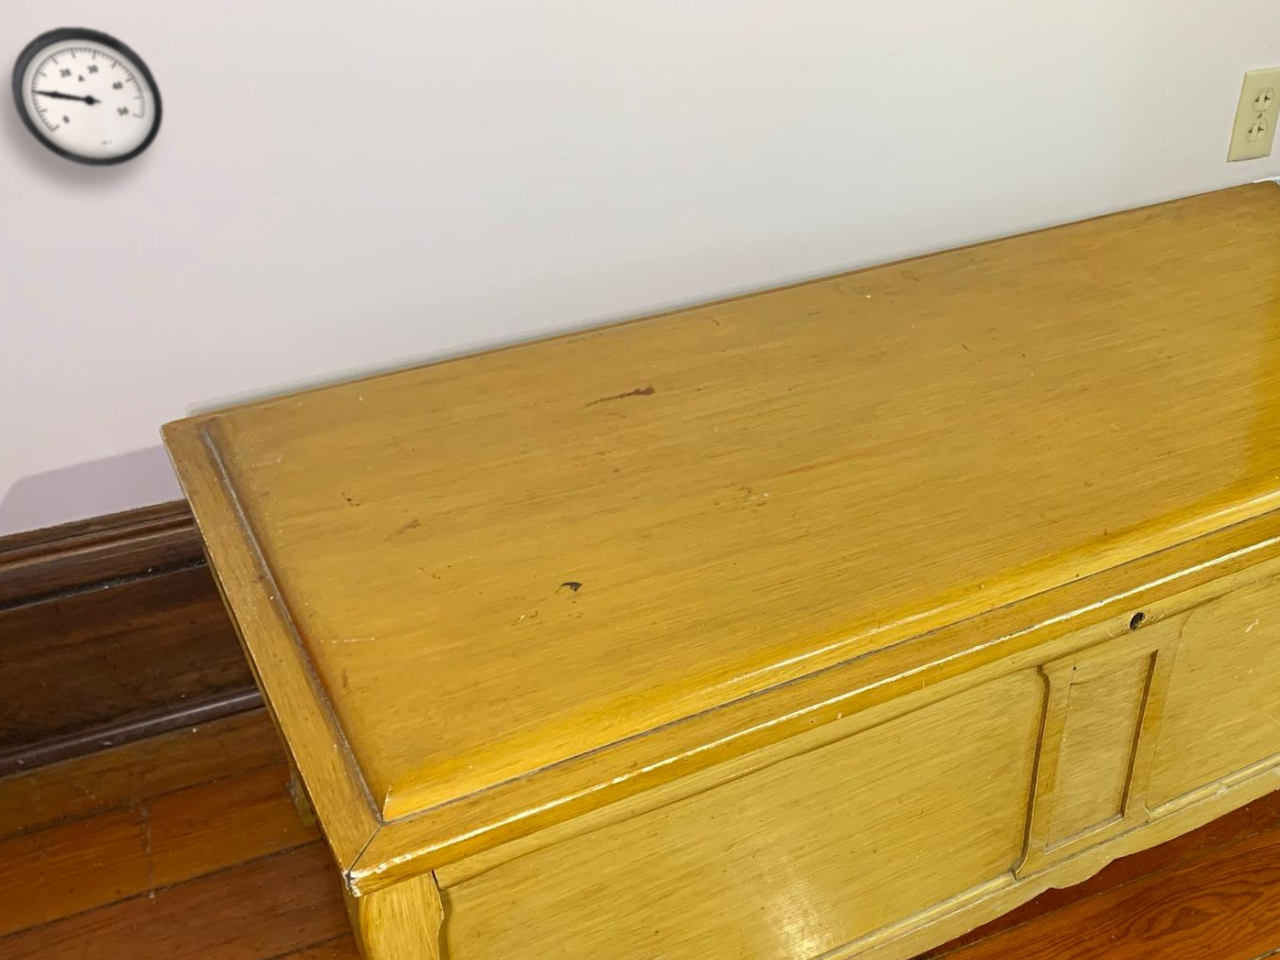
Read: value=10 unit=A
